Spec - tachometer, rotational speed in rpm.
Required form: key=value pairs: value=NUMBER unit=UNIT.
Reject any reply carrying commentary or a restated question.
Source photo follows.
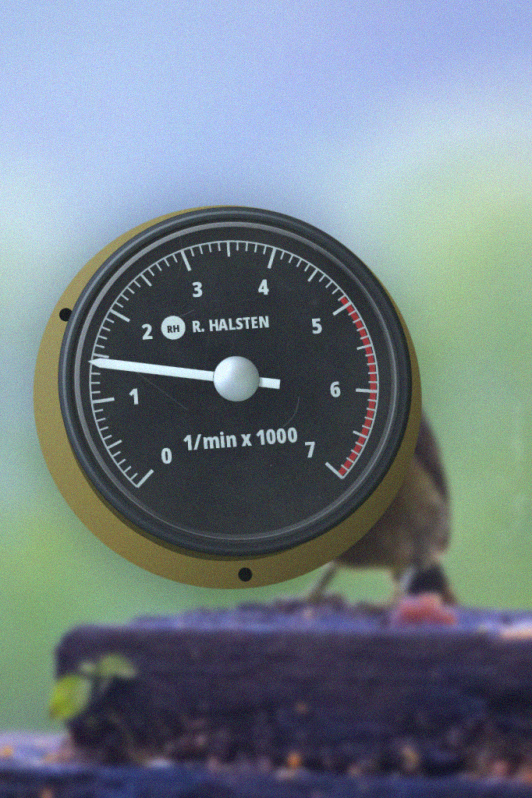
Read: value=1400 unit=rpm
